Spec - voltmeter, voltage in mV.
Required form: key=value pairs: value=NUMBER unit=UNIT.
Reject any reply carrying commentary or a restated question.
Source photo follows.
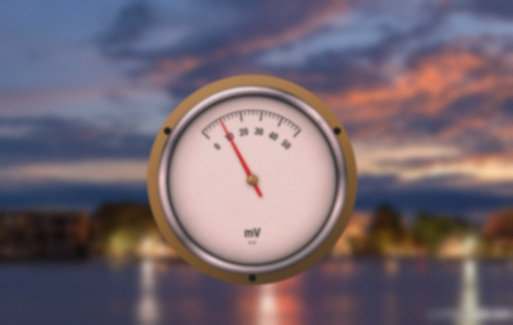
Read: value=10 unit=mV
